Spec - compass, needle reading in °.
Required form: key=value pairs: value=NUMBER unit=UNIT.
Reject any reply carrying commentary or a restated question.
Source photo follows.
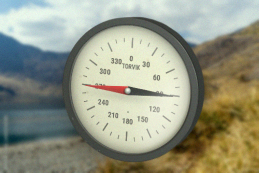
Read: value=270 unit=°
